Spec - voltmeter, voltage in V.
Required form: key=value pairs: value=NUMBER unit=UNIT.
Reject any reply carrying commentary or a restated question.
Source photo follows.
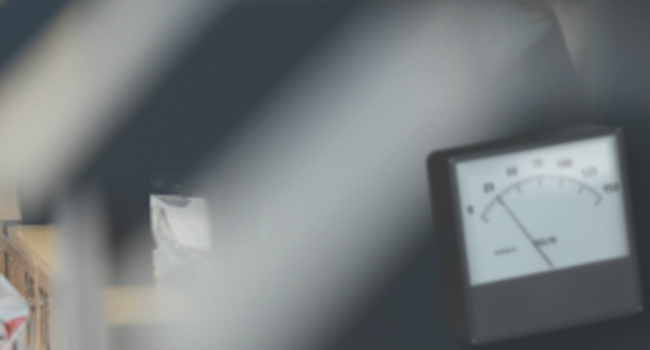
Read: value=25 unit=V
